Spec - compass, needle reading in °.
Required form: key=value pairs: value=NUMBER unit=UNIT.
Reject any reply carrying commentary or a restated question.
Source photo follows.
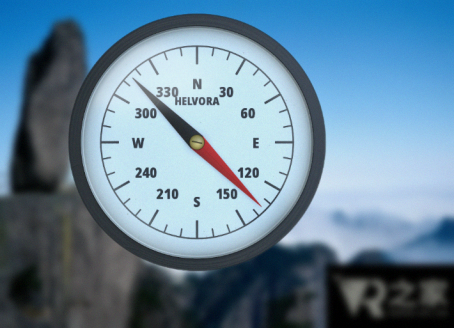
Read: value=135 unit=°
